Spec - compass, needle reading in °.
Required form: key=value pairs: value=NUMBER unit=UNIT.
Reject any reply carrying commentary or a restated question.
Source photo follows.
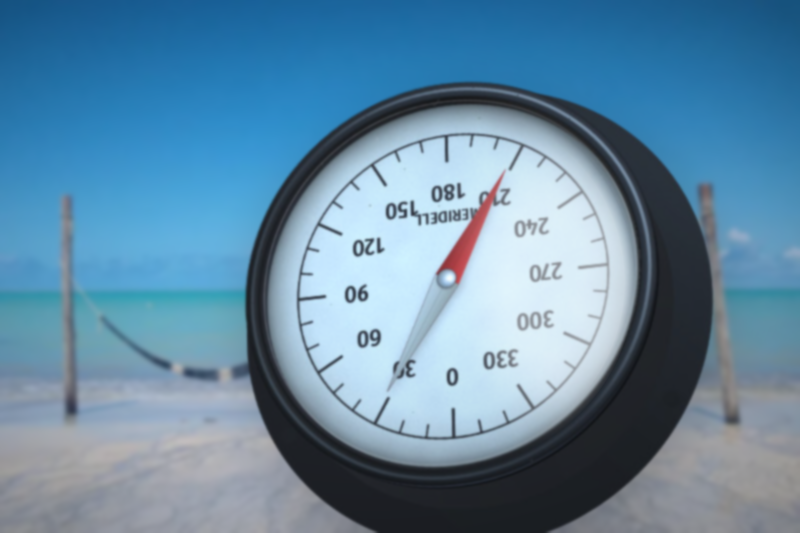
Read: value=210 unit=°
